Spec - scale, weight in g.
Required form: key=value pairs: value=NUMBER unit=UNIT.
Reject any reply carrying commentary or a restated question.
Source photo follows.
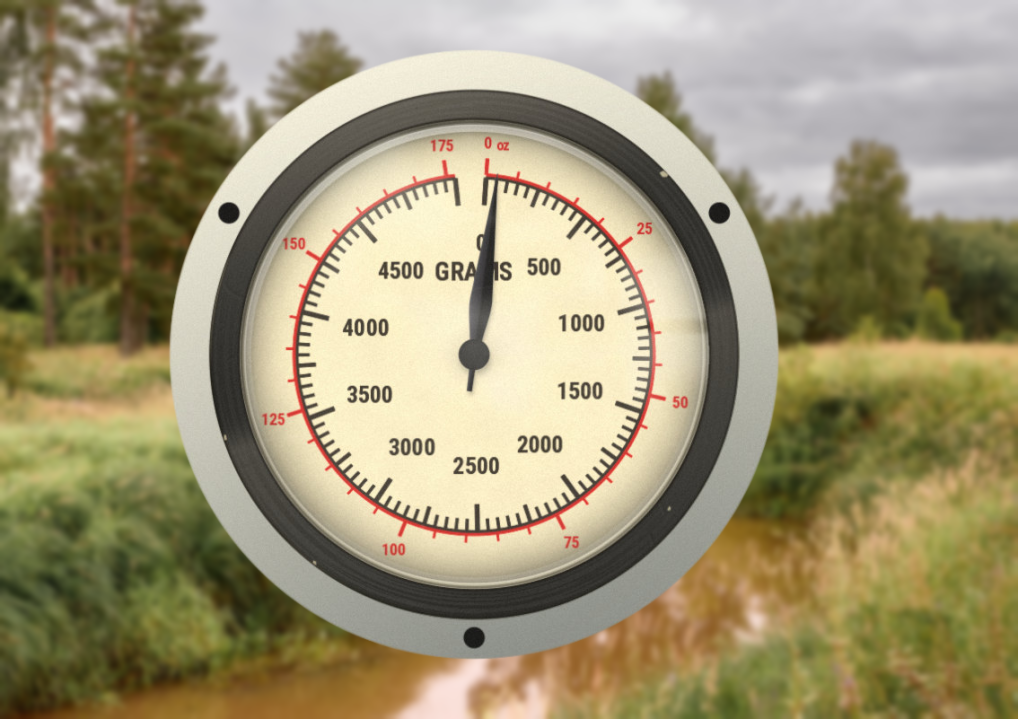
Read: value=50 unit=g
